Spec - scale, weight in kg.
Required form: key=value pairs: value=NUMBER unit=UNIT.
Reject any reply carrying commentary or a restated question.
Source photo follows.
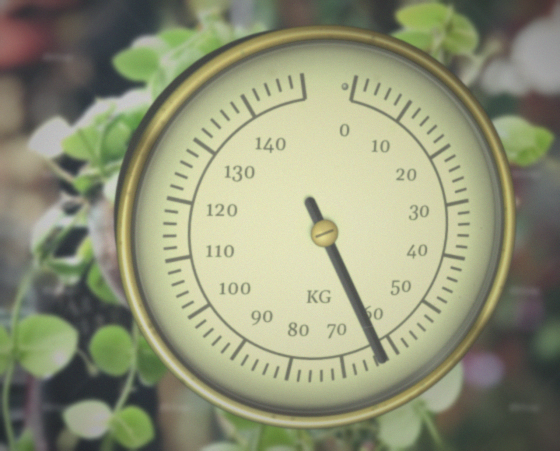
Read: value=63 unit=kg
